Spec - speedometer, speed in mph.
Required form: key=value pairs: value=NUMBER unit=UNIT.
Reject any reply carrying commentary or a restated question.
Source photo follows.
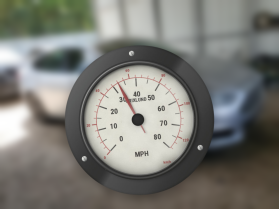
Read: value=32.5 unit=mph
